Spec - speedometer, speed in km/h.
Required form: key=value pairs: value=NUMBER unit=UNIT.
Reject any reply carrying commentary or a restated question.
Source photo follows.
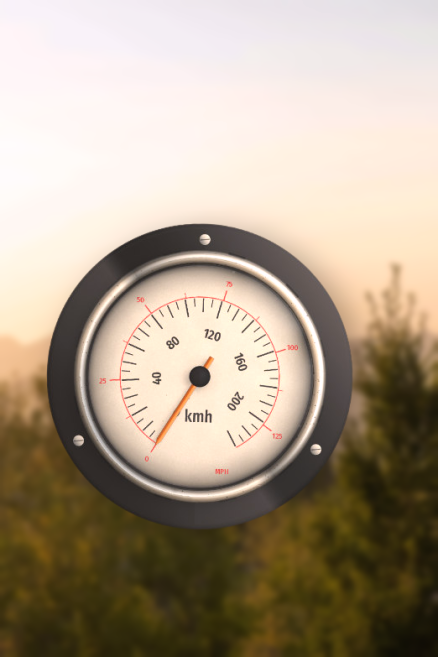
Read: value=0 unit=km/h
